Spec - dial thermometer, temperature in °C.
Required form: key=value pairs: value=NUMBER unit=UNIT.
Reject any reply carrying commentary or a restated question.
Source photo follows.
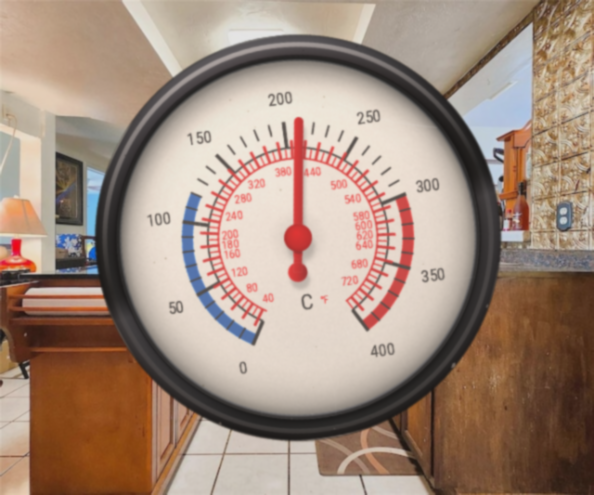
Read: value=210 unit=°C
